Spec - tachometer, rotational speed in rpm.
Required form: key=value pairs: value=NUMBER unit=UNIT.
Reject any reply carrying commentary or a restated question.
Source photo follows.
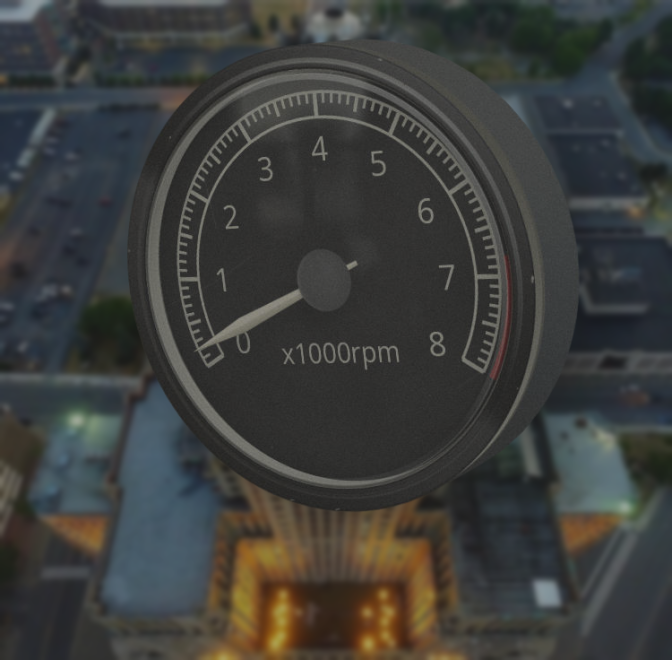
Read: value=200 unit=rpm
